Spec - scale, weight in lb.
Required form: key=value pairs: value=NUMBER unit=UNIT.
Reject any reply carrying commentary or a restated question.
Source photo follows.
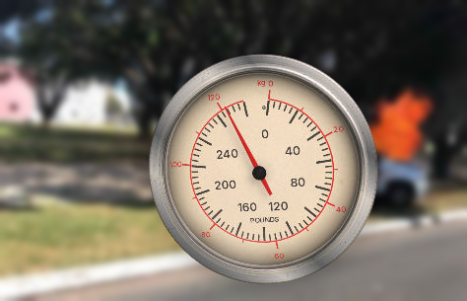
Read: value=268 unit=lb
